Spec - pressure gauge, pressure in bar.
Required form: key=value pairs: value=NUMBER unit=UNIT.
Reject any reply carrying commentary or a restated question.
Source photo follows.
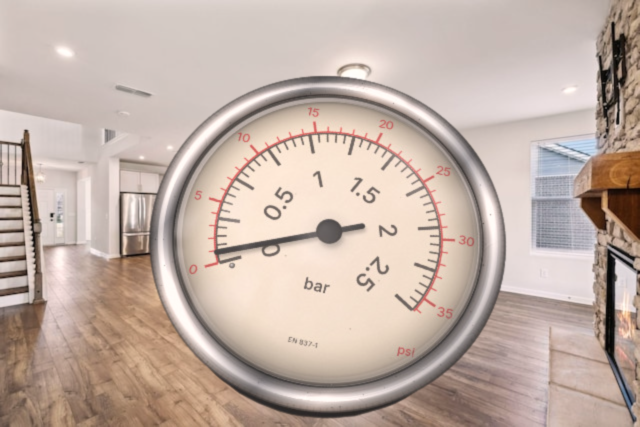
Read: value=0.05 unit=bar
